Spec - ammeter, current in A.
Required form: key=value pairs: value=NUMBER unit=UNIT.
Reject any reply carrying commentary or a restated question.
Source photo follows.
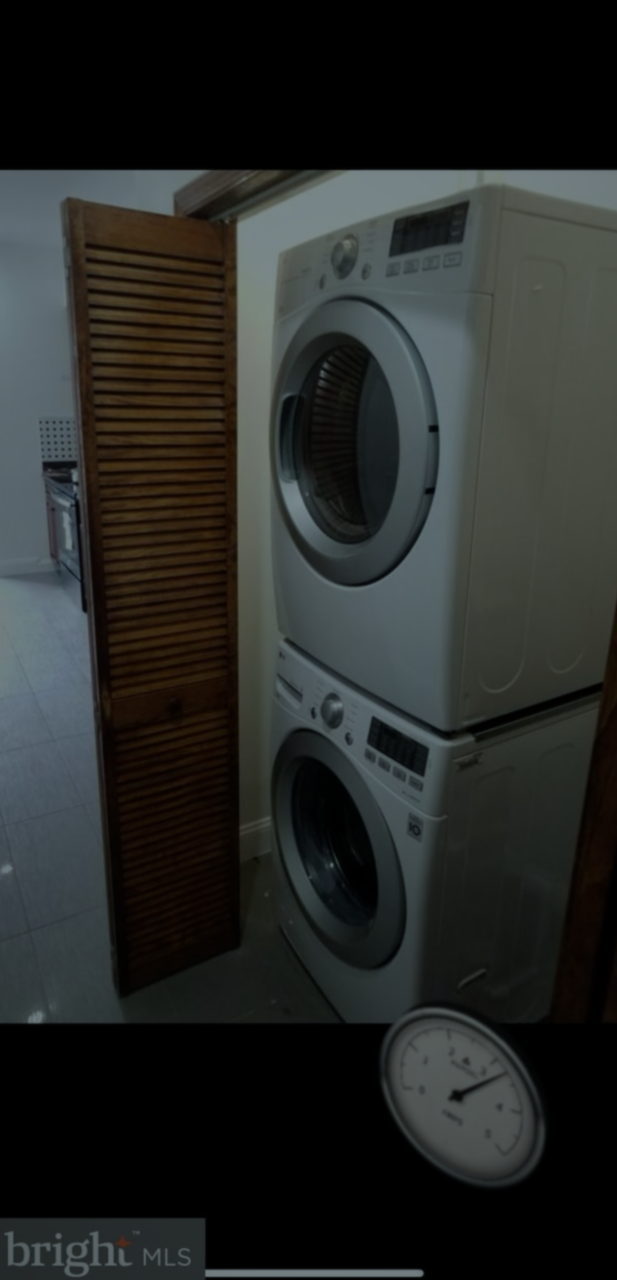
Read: value=3.25 unit=A
